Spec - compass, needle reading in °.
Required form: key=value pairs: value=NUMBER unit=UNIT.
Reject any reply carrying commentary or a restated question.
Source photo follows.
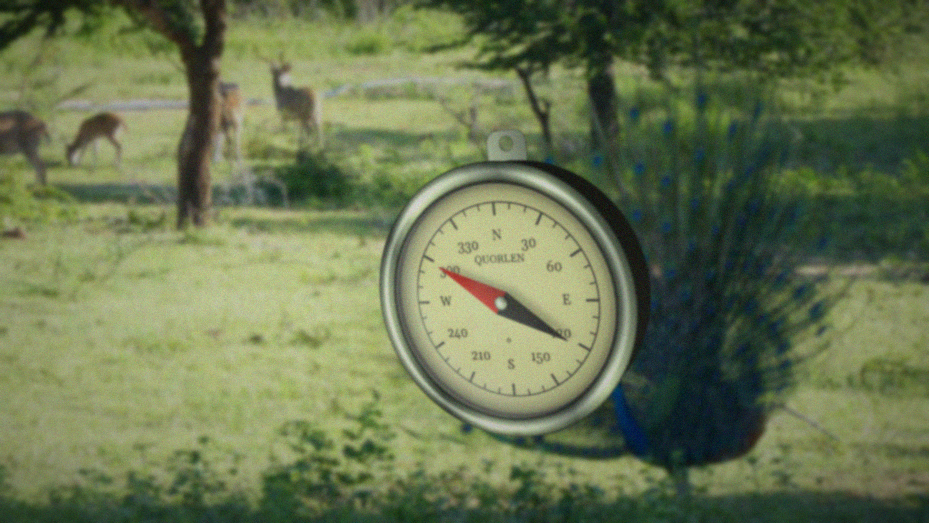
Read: value=300 unit=°
